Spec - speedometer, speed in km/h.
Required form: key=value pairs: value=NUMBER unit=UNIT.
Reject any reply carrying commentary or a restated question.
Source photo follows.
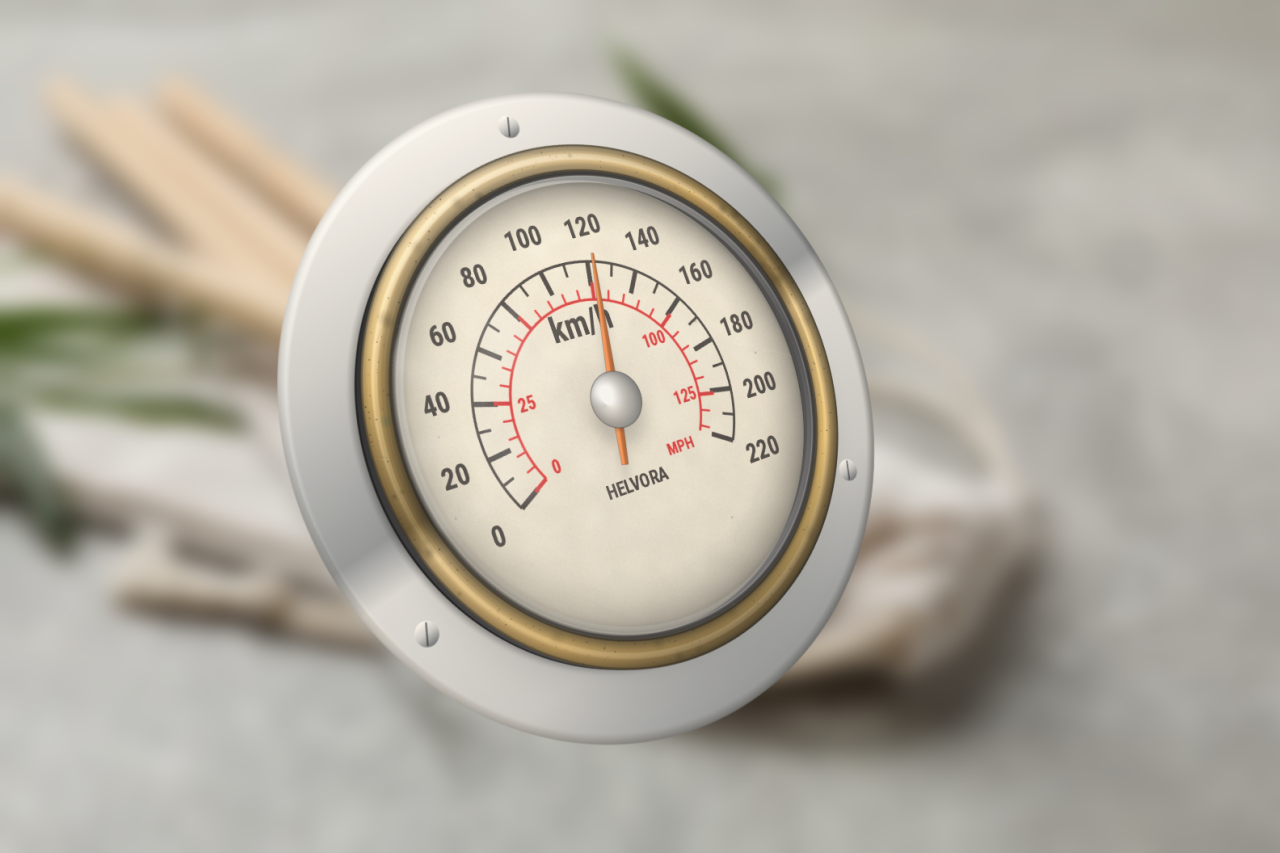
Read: value=120 unit=km/h
